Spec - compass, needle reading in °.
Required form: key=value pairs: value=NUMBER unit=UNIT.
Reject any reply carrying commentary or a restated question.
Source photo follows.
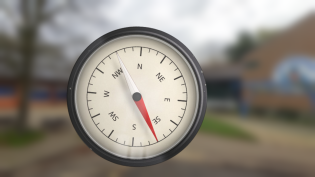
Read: value=150 unit=°
